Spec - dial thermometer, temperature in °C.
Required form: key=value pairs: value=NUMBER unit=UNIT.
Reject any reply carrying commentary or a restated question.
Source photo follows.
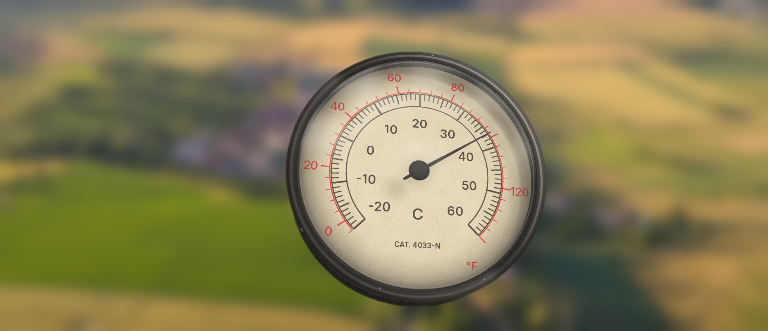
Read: value=37 unit=°C
